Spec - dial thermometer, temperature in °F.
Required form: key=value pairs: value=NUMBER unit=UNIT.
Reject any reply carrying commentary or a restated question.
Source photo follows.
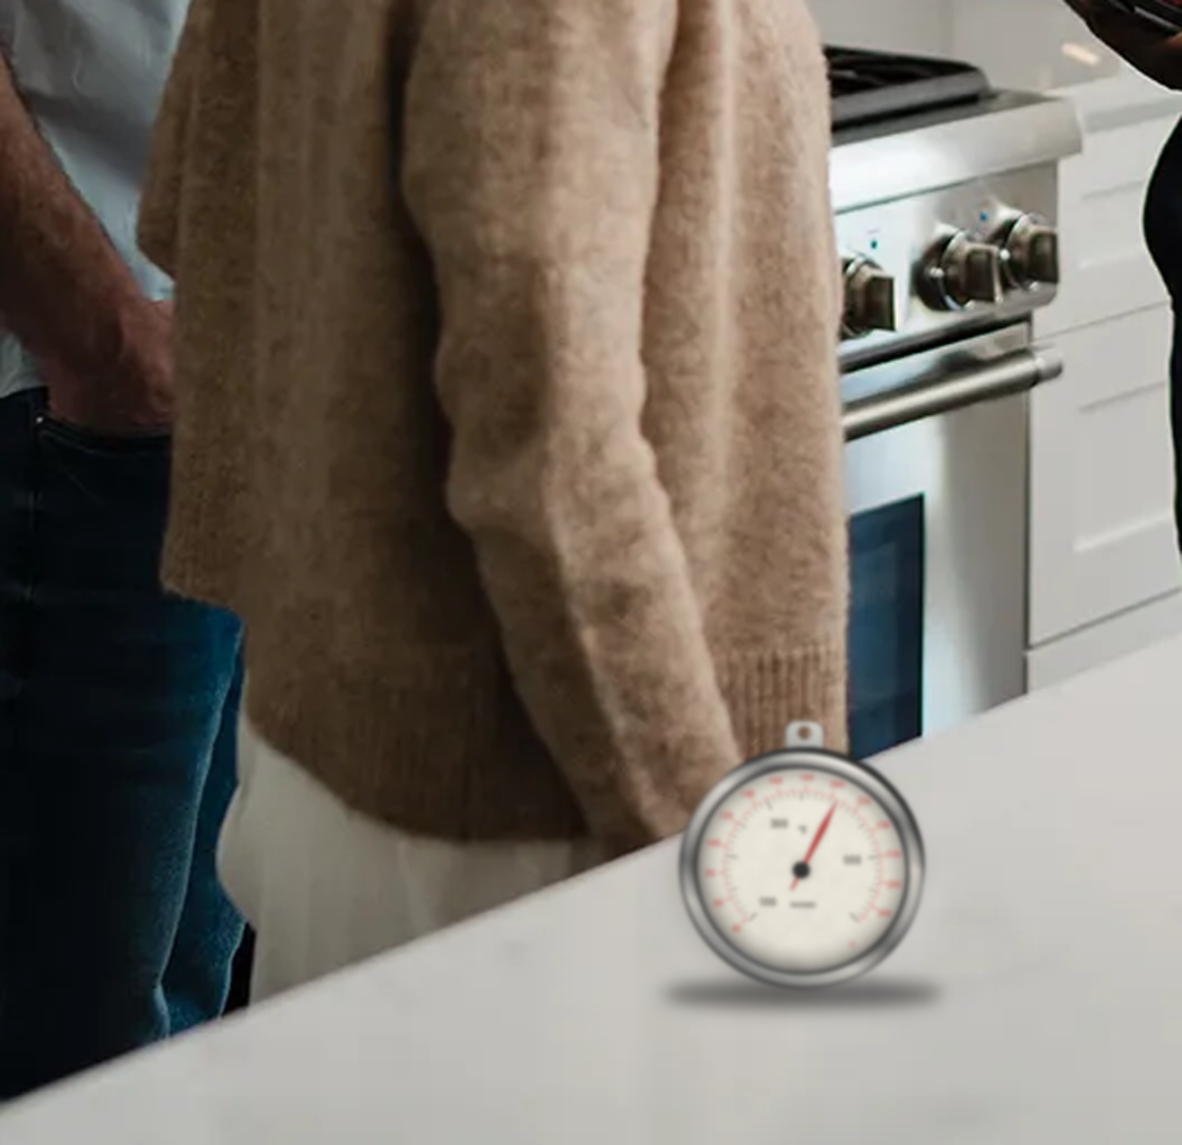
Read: value=400 unit=°F
